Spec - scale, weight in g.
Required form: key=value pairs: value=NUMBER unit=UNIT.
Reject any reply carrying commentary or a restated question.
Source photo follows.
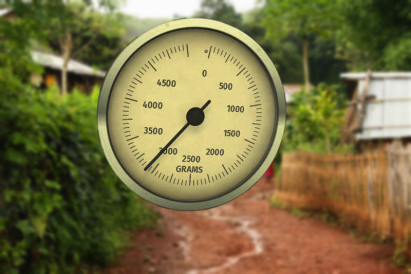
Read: value=3100 unit=g
